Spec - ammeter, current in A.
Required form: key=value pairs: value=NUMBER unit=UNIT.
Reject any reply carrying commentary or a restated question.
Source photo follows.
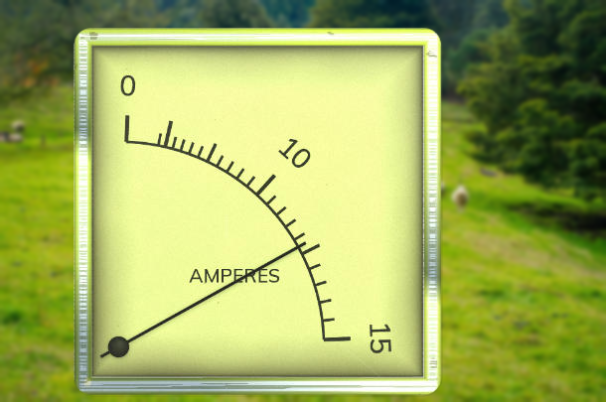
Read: value=12.25 unit=A
